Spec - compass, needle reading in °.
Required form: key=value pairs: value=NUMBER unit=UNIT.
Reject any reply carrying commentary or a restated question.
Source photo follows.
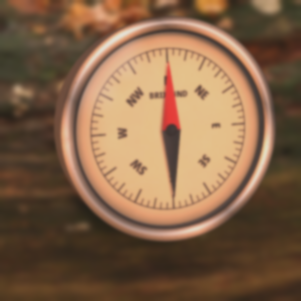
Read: value=0 unit=°
